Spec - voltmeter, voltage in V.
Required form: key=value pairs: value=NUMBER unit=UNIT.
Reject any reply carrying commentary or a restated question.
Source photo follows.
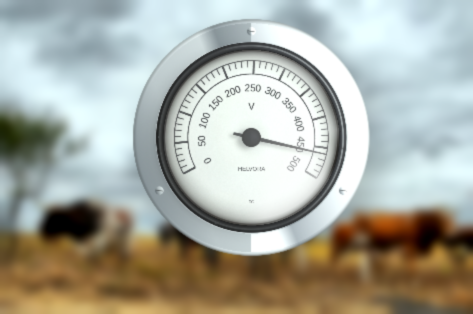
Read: value=460 unit=V
